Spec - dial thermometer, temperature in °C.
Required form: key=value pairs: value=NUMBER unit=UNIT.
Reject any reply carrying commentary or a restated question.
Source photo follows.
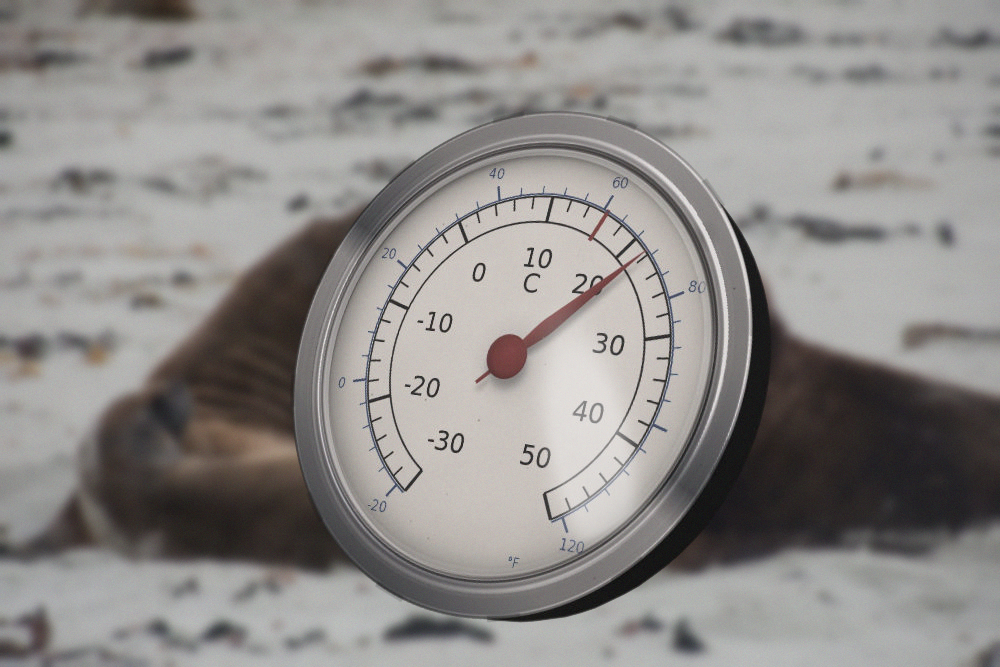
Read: value=22 unit=°C
